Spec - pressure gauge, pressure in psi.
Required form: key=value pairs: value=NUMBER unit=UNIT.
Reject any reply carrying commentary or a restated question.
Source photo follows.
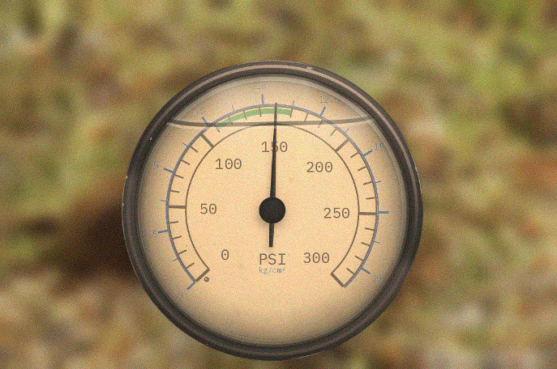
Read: value=150 unit=psi
